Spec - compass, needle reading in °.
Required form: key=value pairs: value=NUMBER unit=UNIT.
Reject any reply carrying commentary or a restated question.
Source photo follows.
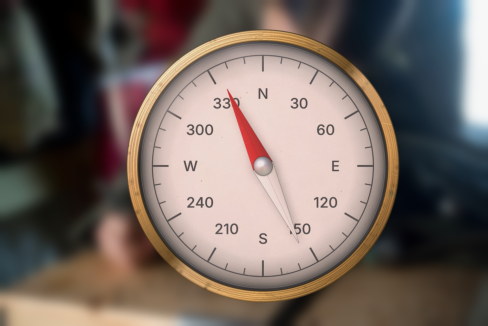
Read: value=335 unit=°
